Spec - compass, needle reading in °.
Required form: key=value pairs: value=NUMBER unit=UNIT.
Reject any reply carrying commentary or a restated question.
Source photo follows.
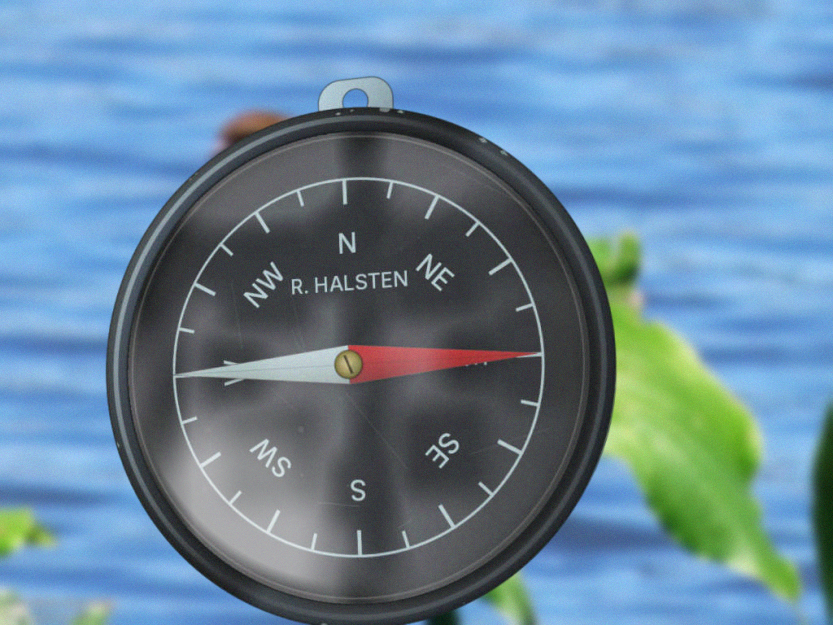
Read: value=90 unit=°
